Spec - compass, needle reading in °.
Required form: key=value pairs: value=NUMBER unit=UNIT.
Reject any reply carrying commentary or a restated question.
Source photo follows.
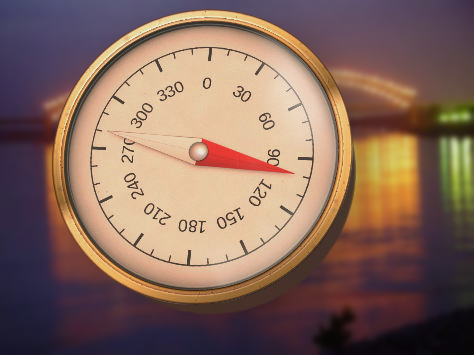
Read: value=100 unit=°
